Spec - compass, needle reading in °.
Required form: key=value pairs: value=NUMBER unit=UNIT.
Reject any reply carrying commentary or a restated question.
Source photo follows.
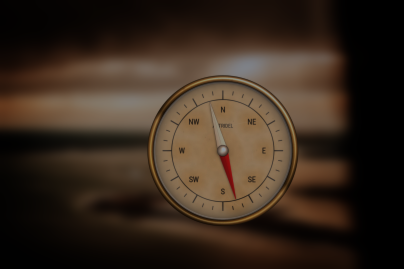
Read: value=165 unit=°
